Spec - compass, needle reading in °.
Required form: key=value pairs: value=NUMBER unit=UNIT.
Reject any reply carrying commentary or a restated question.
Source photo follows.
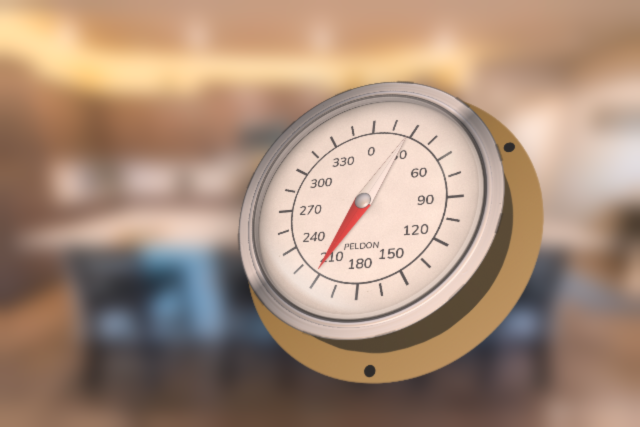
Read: value=210 unit=°
